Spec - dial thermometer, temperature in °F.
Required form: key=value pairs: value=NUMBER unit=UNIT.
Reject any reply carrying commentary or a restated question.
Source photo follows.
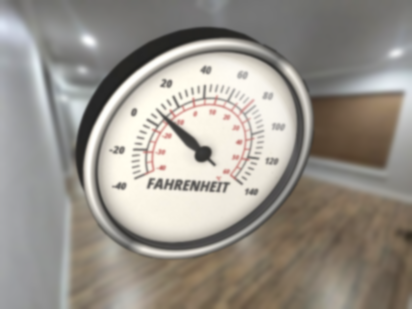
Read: value=8 unit=°F
